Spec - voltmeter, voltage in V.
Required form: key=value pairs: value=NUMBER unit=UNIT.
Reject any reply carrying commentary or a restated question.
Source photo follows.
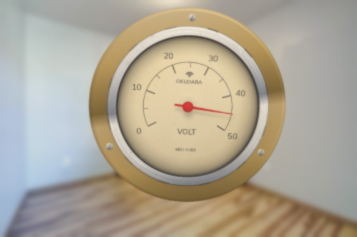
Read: value=45 unit=V
